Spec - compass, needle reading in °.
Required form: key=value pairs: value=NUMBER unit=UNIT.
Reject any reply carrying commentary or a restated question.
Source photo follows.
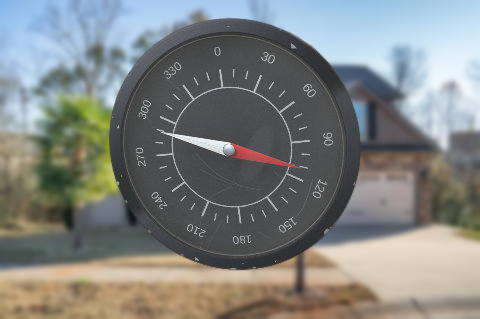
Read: value=110 unit=°
